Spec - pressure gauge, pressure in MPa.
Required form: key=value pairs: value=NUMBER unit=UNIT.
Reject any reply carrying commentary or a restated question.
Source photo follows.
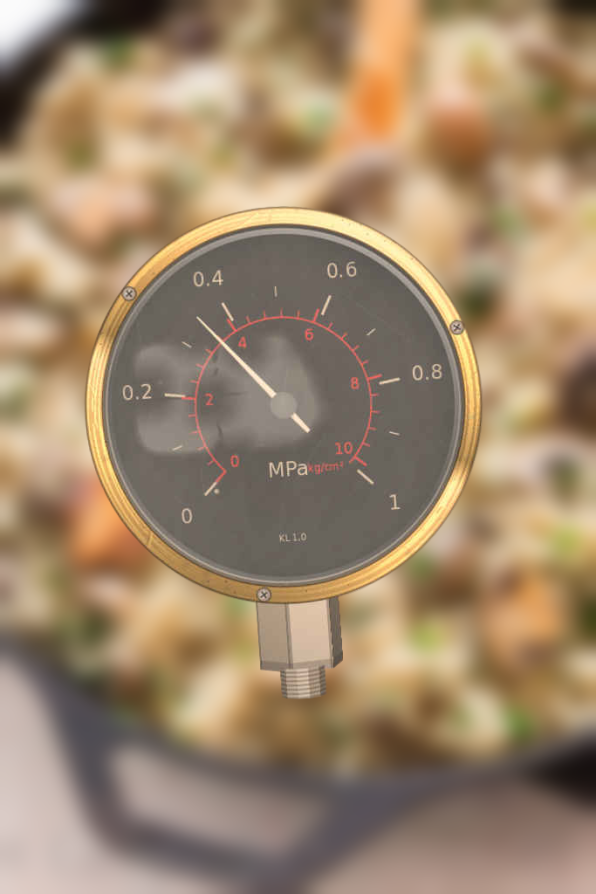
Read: value=0.35 unit=MPa
